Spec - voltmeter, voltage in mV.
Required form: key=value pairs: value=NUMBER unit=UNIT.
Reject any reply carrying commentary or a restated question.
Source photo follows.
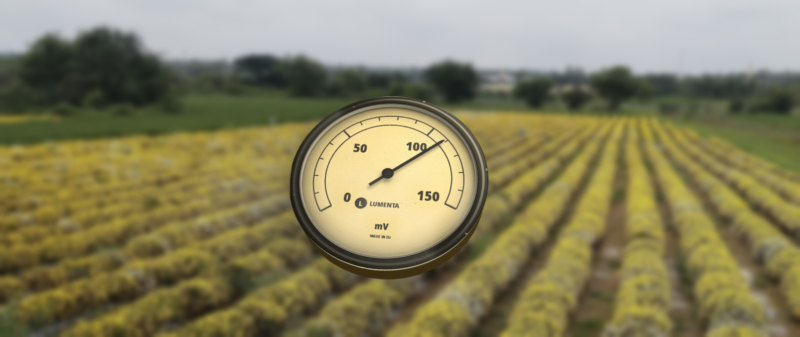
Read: value=110 unit=mV
